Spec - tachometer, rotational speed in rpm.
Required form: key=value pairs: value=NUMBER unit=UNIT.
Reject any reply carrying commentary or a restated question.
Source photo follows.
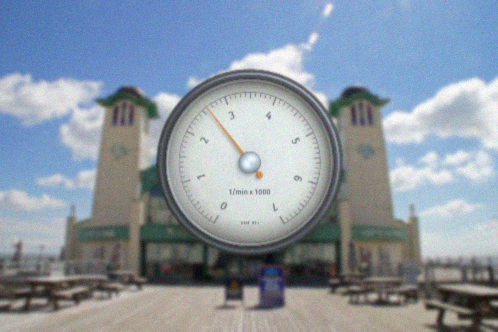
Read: value=2600 unit=rpm
